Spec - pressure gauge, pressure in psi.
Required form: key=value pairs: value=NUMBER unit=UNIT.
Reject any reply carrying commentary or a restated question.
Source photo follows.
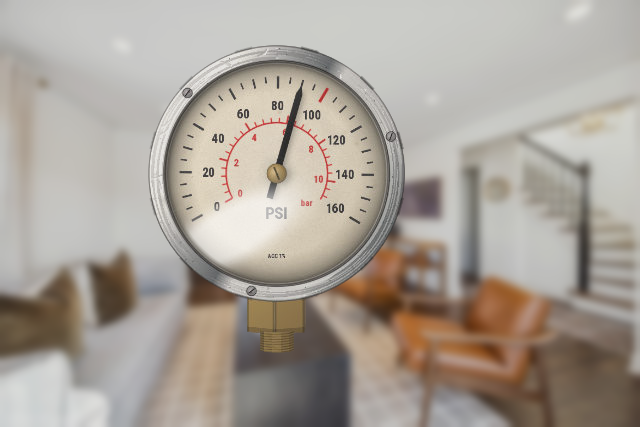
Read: value=90 unit=psi
